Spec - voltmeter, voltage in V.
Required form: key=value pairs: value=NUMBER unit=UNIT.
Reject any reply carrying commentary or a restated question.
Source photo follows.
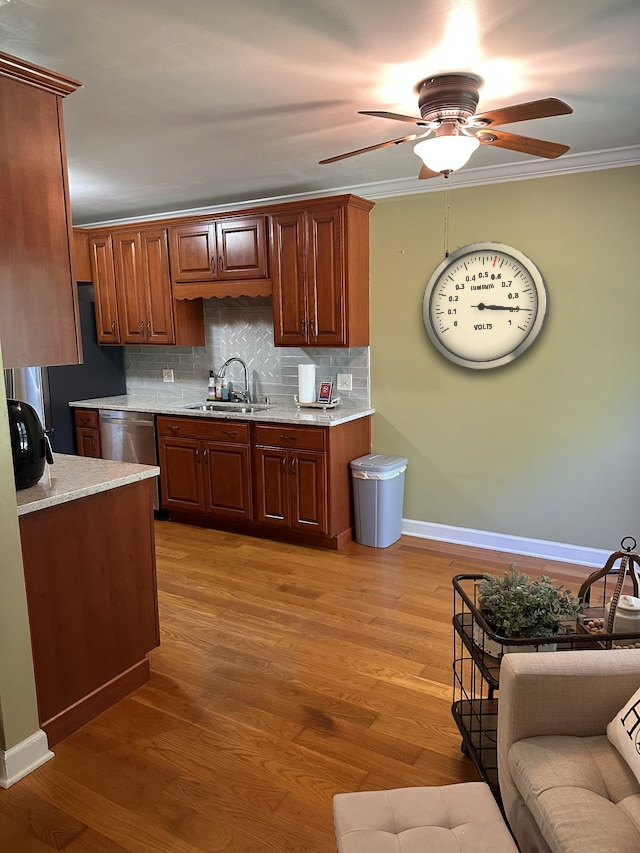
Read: value=0.9 unit=V
